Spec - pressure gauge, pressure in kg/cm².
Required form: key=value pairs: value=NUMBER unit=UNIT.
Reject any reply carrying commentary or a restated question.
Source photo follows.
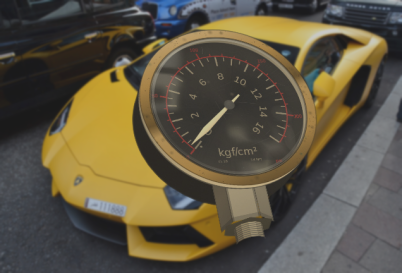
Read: value=0.25 unit=kg/cm²
